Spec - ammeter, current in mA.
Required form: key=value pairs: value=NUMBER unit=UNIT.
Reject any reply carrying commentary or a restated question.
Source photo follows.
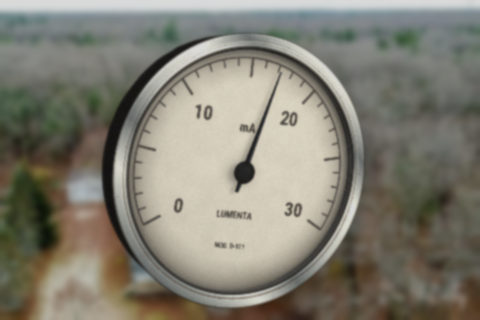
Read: value=17 unit=mA
